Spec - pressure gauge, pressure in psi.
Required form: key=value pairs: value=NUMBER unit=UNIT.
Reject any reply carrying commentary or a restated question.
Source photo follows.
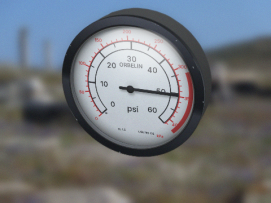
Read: value=50 unit=psi
